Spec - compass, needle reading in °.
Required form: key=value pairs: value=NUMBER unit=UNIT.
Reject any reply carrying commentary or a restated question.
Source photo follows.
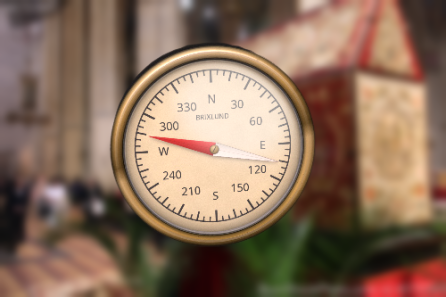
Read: value=285 unit=°
